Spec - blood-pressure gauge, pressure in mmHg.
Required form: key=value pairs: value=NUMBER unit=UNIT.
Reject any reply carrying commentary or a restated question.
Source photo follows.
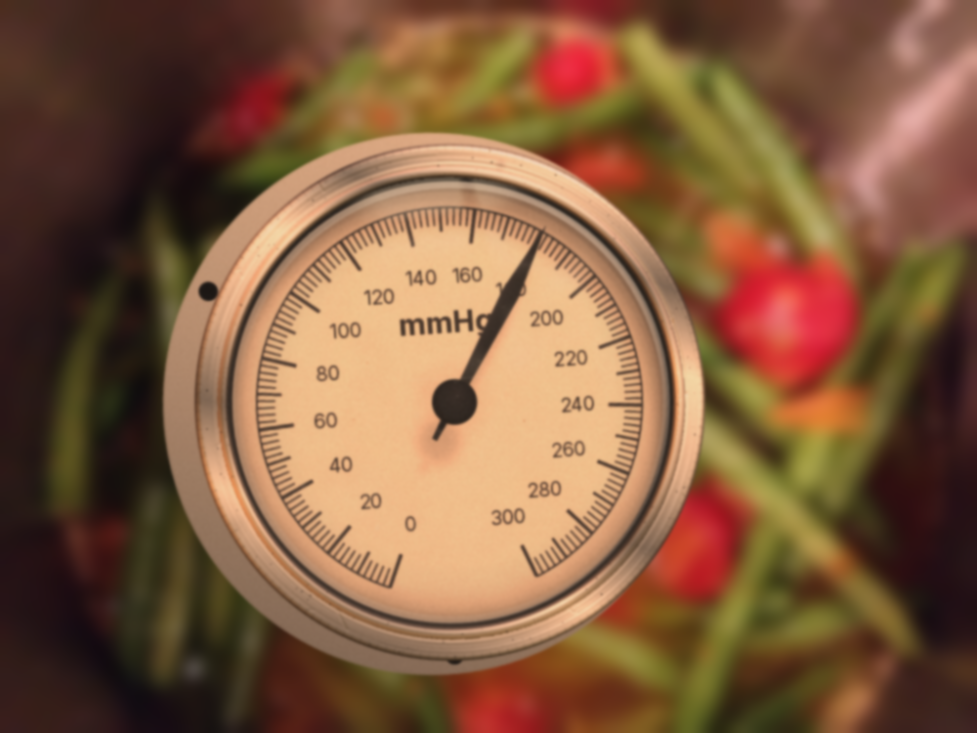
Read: value=180 unit=mmHg
